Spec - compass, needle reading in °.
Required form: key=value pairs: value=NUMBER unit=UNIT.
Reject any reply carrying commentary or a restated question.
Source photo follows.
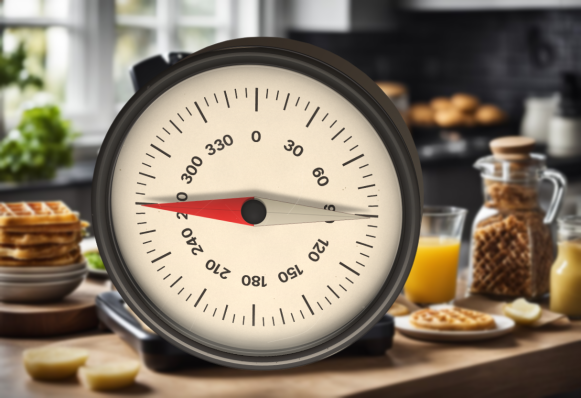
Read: value=270 unit=°
